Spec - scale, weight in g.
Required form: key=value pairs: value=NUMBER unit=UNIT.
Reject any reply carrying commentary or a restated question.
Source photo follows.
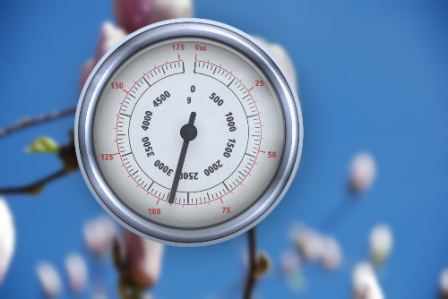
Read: value=2700 unit=g
